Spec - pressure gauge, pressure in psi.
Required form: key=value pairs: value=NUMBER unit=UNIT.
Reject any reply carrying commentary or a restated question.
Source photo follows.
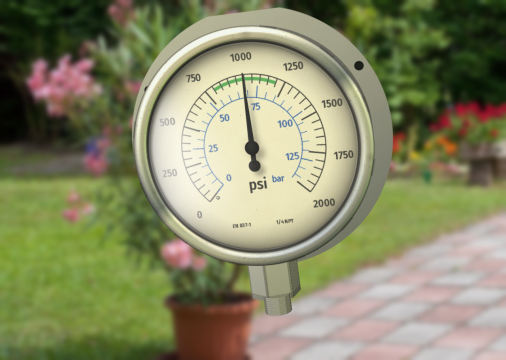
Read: value=1000 unit=psi
